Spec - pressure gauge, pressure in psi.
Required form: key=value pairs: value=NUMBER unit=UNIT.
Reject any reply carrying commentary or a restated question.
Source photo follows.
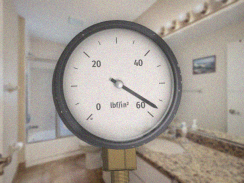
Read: value=57.5 unit=psi
